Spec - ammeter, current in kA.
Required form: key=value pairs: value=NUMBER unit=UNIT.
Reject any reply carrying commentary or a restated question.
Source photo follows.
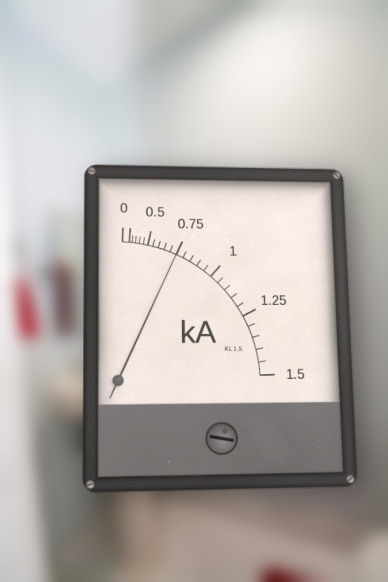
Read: value=0.75 unit=kA
